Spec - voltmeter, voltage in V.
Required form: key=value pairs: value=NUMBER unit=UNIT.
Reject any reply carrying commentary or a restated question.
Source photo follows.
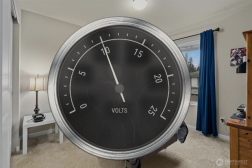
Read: value=10 unit=V
